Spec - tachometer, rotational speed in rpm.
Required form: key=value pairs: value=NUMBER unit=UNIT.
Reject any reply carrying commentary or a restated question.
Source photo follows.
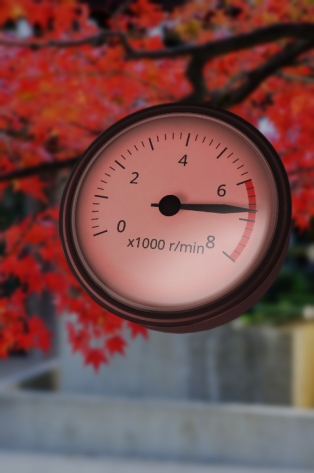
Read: value=6800 unit=rpm
